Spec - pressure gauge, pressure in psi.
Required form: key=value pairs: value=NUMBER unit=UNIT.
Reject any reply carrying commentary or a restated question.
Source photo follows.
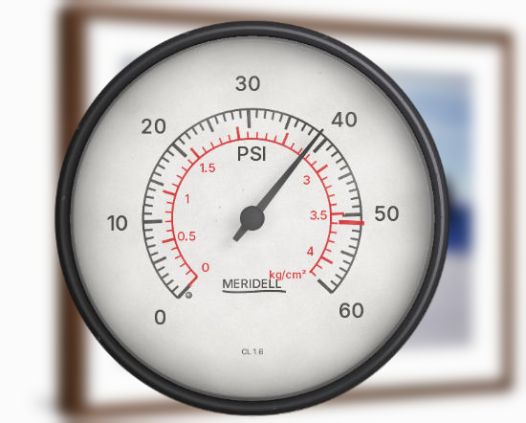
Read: value=39 unit=psi
